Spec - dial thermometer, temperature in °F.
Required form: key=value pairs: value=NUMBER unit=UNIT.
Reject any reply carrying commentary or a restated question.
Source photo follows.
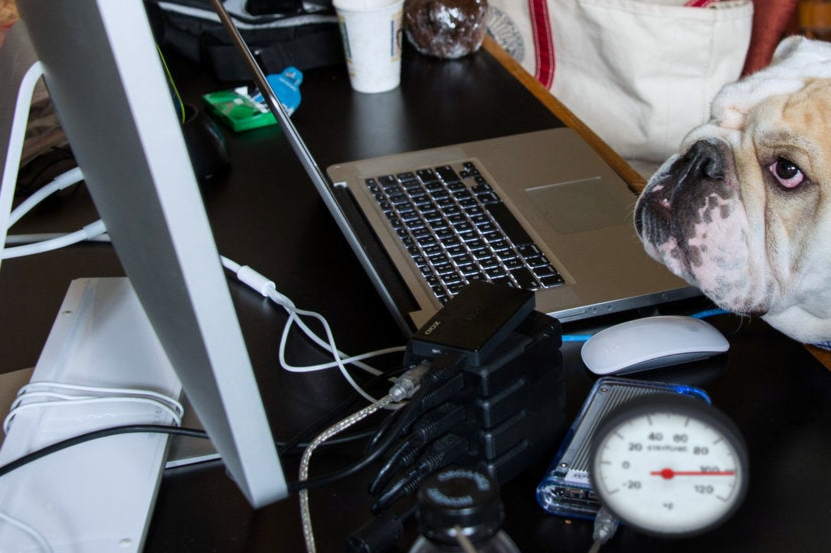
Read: value=100 unit=°F
